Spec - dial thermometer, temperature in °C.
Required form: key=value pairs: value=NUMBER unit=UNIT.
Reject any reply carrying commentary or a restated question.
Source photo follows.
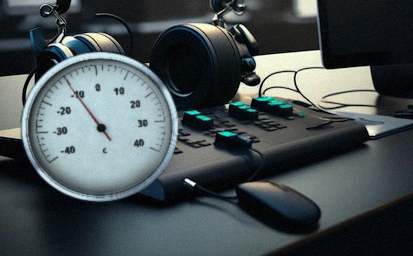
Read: value=-10 unit=°C
